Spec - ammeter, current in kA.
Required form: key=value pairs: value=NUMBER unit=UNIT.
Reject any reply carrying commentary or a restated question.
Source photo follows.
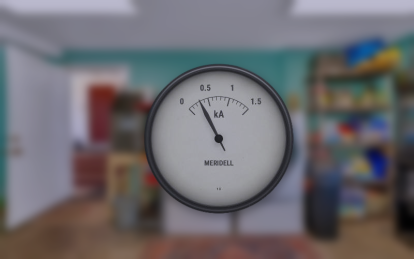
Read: value=0.3 unit=kA
